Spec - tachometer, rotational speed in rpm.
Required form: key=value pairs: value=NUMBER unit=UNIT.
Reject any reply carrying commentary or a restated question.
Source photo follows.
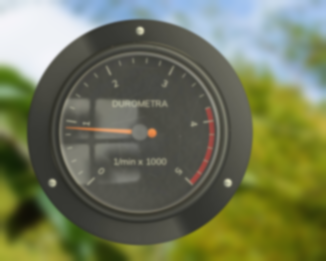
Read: value=900 unit=rpm
